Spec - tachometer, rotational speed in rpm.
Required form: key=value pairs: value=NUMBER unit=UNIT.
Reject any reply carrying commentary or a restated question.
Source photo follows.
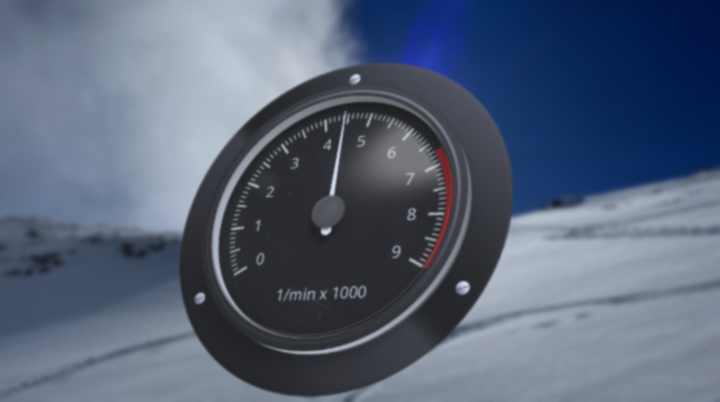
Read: value=4500 unit=rpm
